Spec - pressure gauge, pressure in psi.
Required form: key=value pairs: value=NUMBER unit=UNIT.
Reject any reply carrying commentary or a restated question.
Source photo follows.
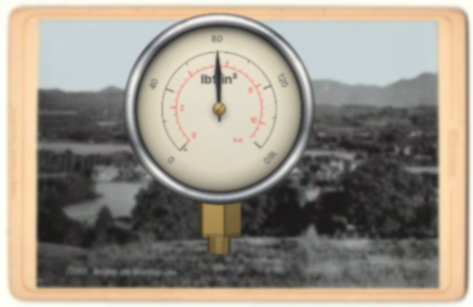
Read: value=80 unit=psi
